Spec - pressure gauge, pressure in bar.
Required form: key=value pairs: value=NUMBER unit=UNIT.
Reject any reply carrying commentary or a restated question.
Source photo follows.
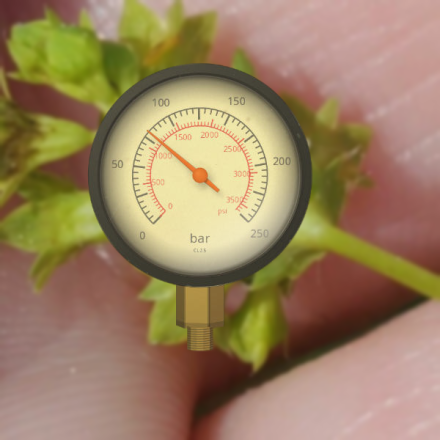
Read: value=80 unit=bar
